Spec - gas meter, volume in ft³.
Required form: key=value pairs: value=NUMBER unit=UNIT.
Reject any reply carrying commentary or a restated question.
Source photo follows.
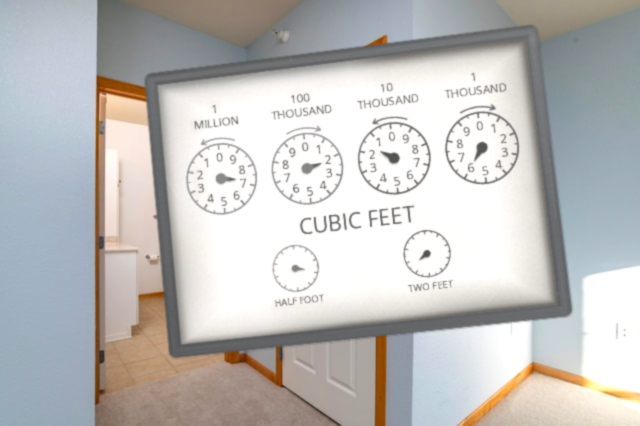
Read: value=721600 unit=ft³
